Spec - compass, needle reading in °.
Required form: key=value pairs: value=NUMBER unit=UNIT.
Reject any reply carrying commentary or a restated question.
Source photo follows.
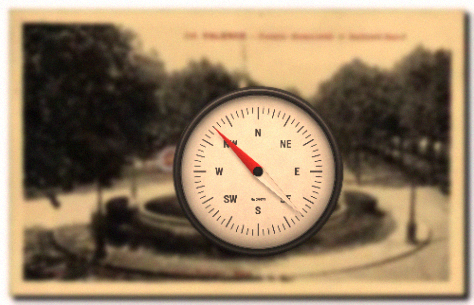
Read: value=315 unit=°
